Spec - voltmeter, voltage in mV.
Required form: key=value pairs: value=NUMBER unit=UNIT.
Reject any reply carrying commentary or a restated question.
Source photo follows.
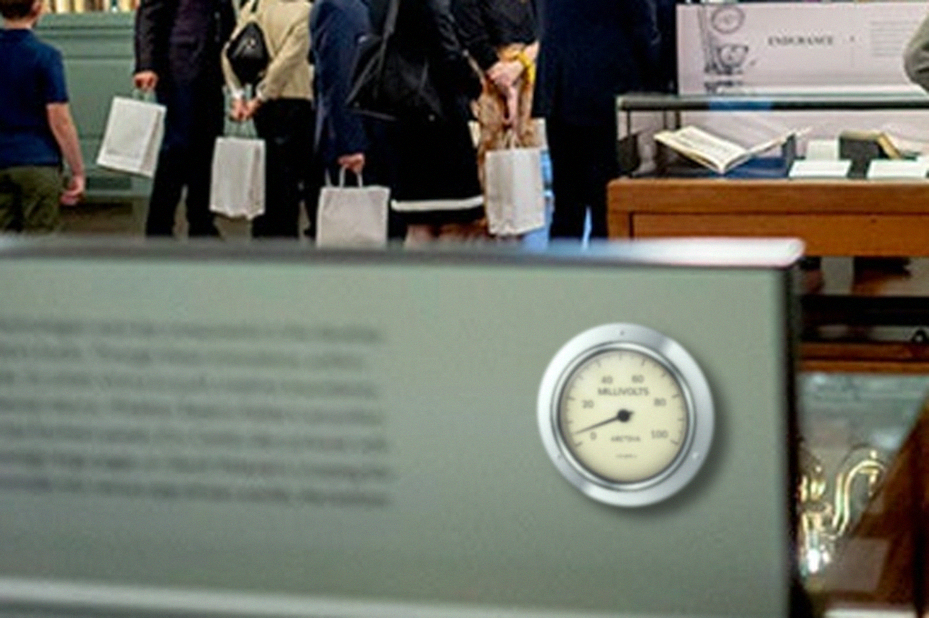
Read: value=5 unit=mV
